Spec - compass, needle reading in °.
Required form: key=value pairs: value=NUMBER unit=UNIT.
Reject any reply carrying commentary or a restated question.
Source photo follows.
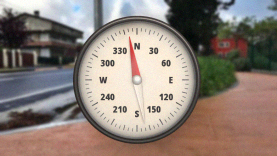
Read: value=350 unit=°
